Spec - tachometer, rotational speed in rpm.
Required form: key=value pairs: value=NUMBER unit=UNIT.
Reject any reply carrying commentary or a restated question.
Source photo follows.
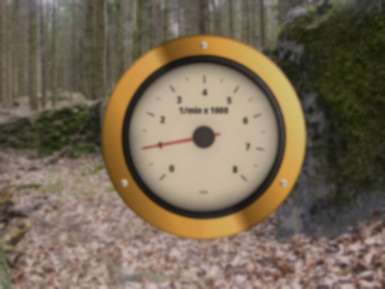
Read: value=1000 unit=rpm
